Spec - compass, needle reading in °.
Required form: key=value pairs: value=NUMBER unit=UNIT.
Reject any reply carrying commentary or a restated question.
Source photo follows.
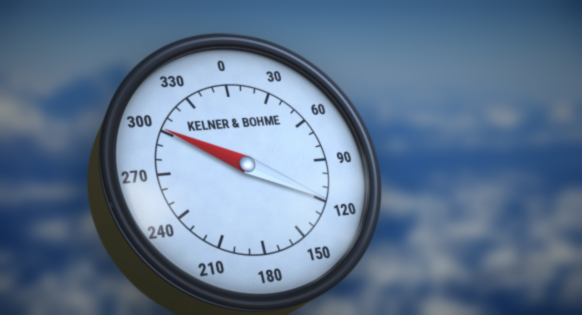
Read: value=300 unit=°
